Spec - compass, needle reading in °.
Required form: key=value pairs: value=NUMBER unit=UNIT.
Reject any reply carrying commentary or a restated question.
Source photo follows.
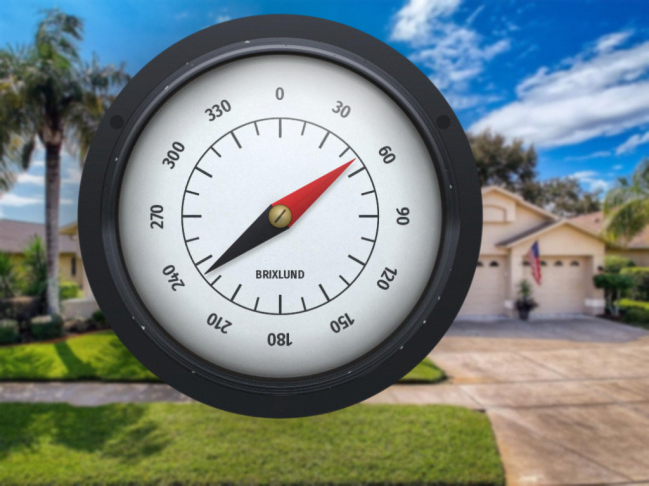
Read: value=52.5 unit=°
